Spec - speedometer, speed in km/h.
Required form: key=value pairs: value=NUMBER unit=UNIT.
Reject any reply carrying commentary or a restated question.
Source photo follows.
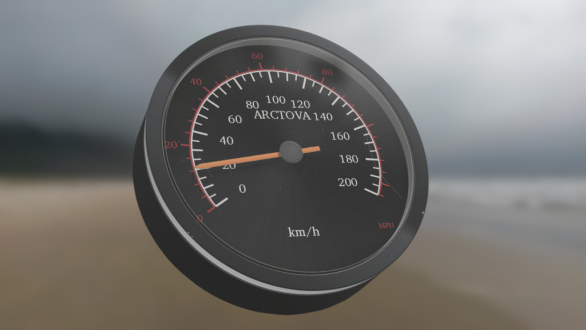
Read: value=20 unit=km/h
